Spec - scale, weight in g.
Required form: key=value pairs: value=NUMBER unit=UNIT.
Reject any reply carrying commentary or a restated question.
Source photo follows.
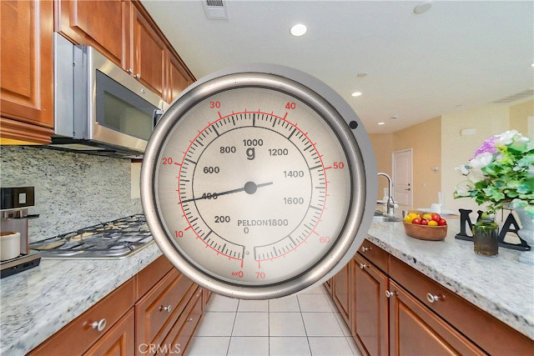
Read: value=400 unit=g
